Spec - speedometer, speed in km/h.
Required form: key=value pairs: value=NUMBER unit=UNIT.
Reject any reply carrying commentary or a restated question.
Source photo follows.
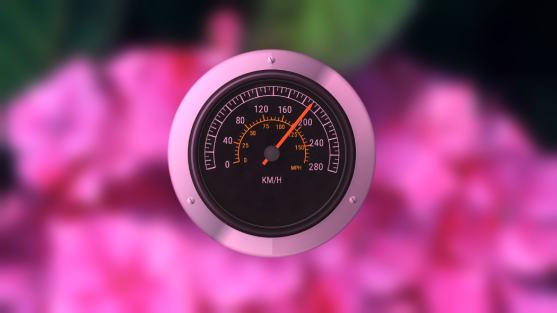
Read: value=190 unit=km/h
